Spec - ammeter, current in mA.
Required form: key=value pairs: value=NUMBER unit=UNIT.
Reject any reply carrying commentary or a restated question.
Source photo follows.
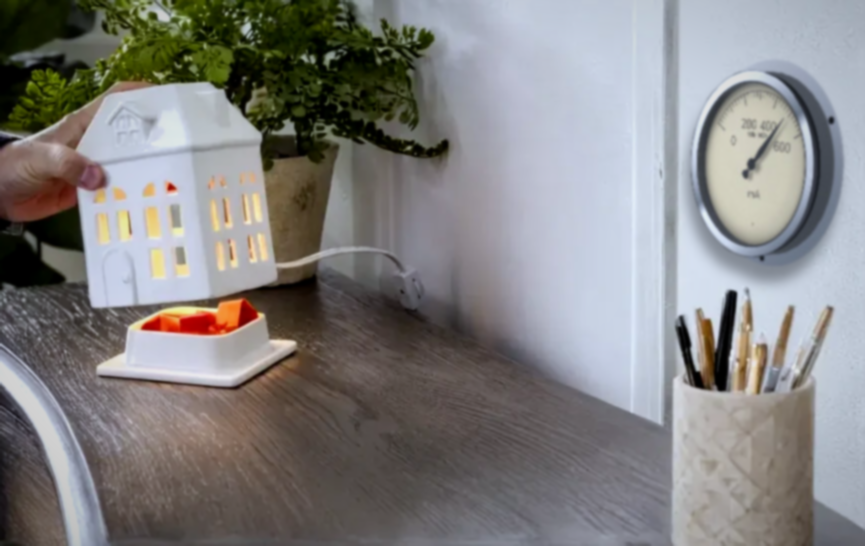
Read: value=500 unit=mA
